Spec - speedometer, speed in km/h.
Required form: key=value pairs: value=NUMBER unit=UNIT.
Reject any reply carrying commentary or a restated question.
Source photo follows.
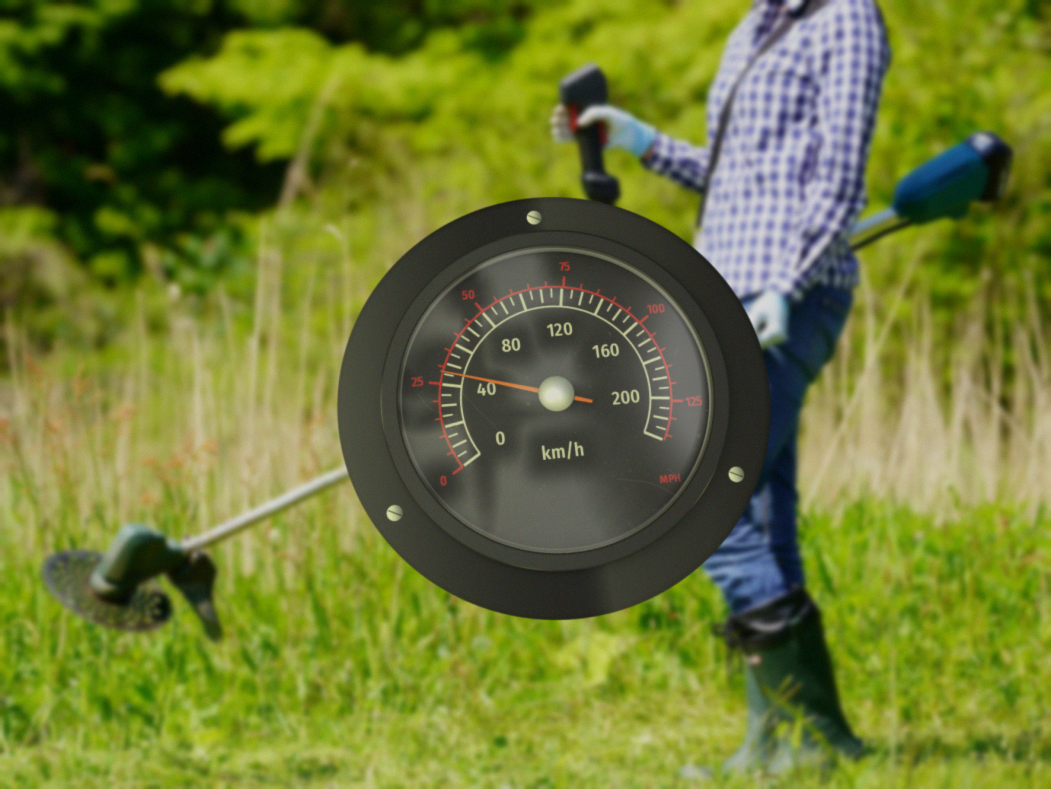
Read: value=45 unit=km/h
